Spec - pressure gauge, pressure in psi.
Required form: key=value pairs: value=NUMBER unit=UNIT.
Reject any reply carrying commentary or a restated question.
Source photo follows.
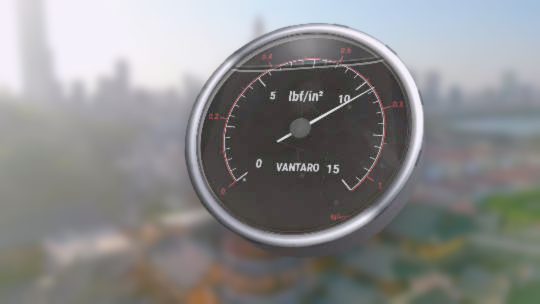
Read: value=10.5 unit=psi
